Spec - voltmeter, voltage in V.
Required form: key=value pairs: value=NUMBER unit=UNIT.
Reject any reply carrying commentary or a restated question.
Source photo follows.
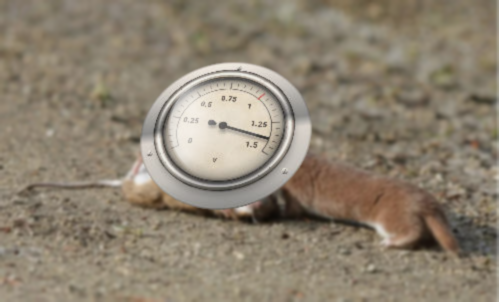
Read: value=1.4 unit=V
